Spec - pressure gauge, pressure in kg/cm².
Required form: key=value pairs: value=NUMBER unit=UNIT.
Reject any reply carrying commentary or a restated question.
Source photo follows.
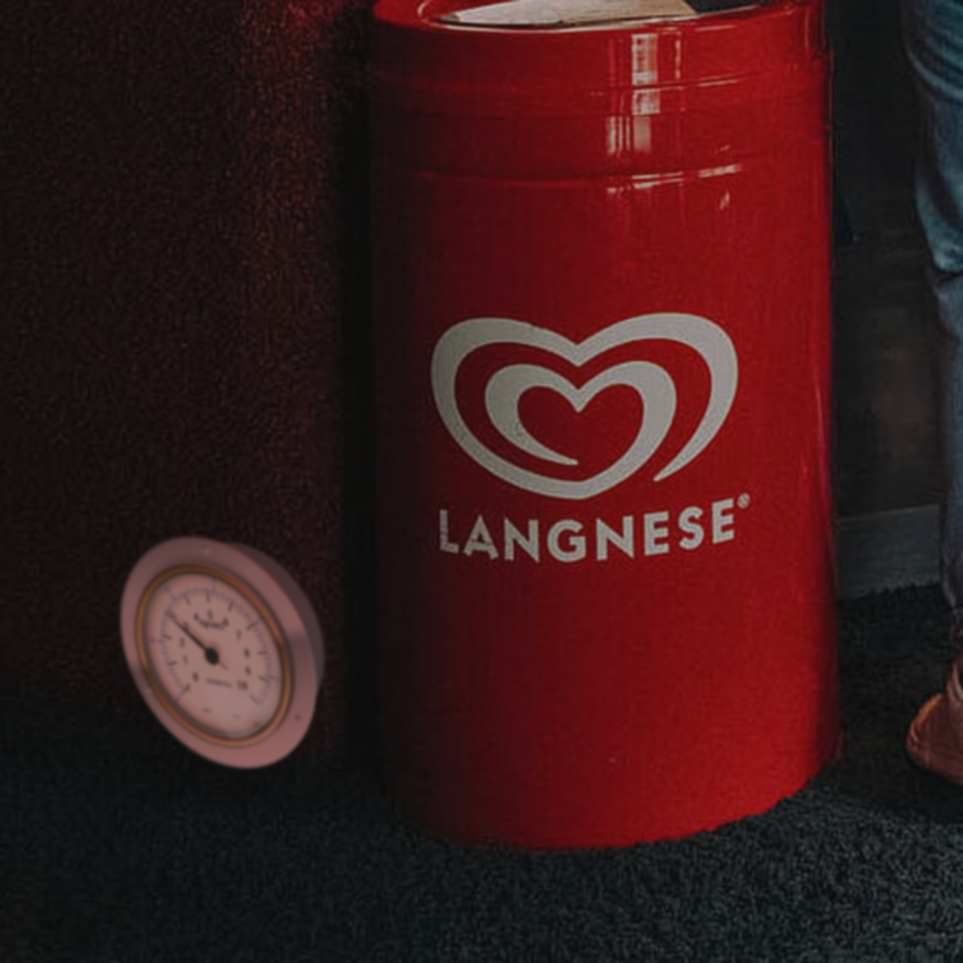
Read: value=3 unit=kg/cm²
